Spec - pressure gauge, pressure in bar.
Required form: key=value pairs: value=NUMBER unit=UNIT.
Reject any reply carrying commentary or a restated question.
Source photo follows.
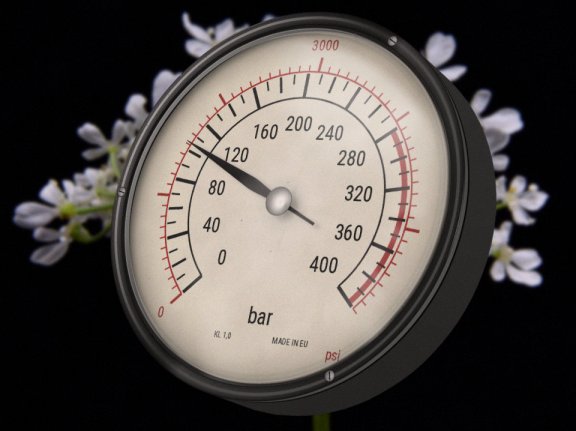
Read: value=105 unit=bar
